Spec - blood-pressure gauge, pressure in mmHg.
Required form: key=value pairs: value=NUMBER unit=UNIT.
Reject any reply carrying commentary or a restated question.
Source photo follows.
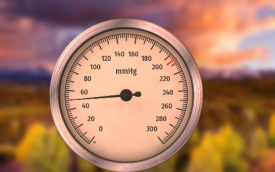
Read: value=50 unit=mmHg
